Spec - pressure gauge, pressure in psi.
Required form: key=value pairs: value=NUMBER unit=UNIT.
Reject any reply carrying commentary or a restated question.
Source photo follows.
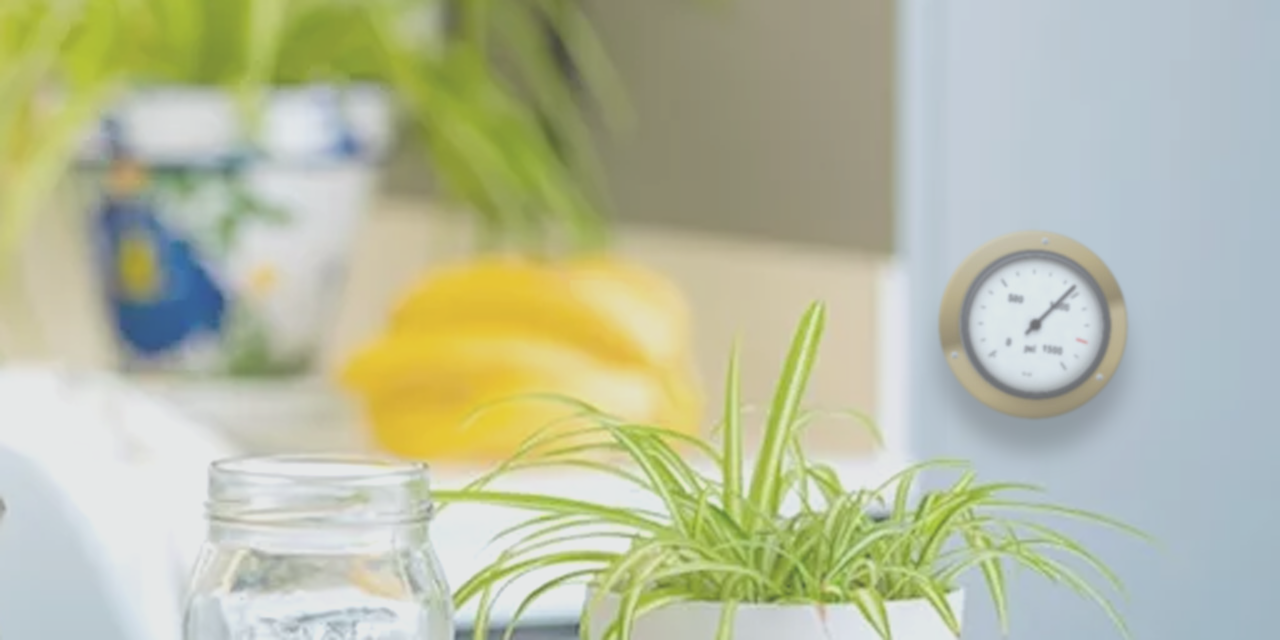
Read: value=950 unit=psi
